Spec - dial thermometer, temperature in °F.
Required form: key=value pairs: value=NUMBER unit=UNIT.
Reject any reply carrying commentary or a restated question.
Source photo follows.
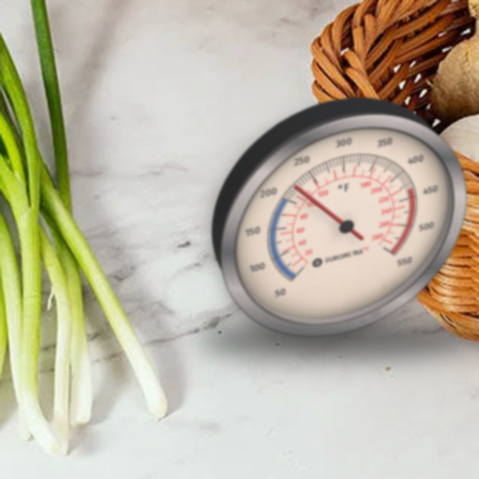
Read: value=225 unit=°F
